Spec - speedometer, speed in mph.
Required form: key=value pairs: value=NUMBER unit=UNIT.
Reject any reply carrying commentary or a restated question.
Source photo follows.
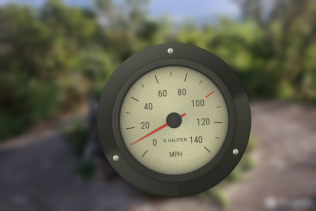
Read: value=10 unit=mph
